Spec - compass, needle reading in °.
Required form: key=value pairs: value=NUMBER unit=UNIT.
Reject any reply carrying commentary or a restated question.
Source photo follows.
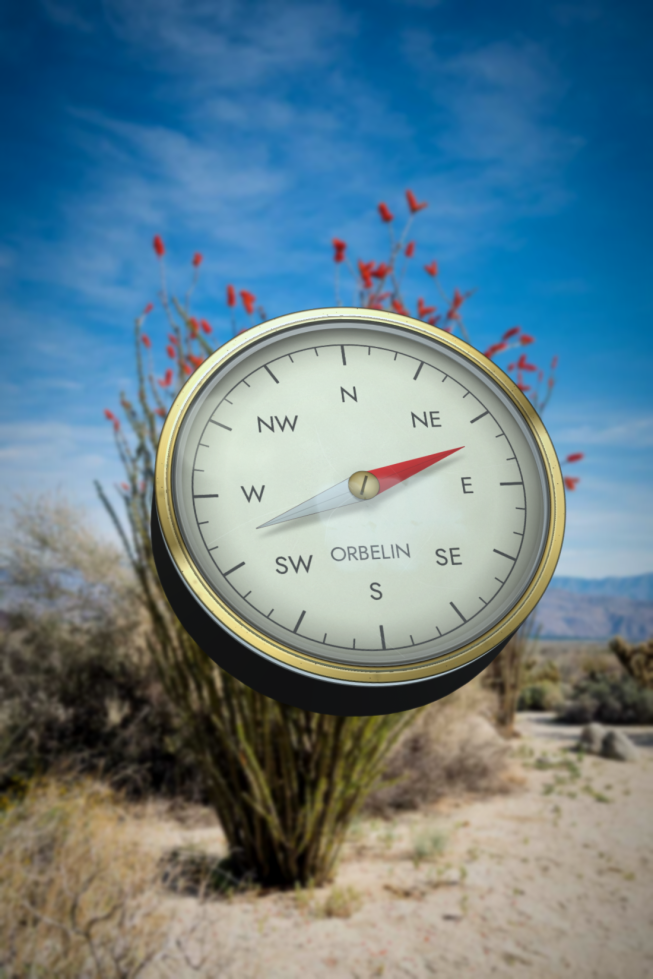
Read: value=70 unit=°
